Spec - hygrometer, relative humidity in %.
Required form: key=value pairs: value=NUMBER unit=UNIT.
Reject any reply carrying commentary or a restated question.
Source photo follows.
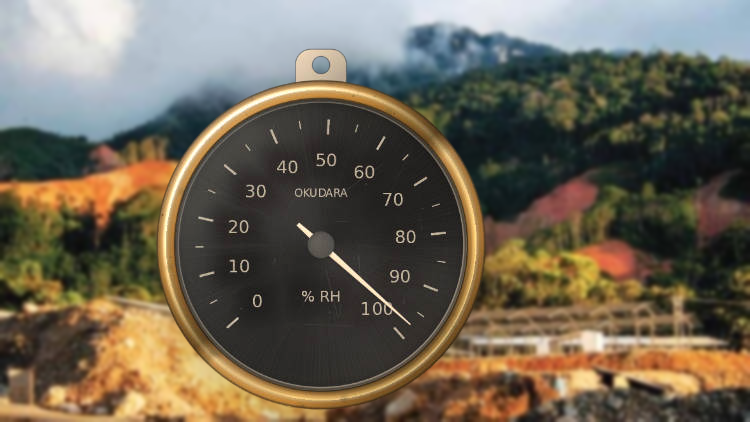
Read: value=97.5 unit=%
